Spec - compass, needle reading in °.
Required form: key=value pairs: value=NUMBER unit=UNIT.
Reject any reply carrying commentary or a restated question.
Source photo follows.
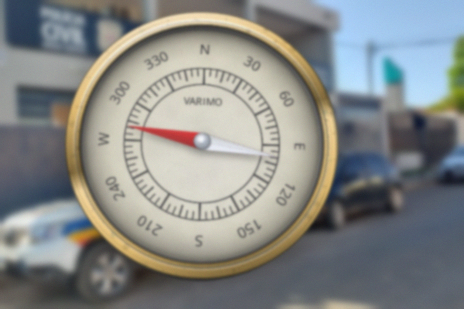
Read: value=280 unit=°
